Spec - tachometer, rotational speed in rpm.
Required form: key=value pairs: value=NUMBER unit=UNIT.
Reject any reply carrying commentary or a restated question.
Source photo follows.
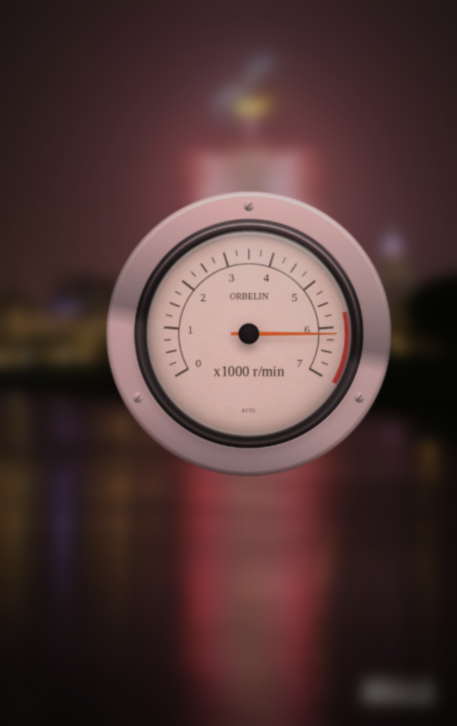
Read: value=6125 unit=rpm
